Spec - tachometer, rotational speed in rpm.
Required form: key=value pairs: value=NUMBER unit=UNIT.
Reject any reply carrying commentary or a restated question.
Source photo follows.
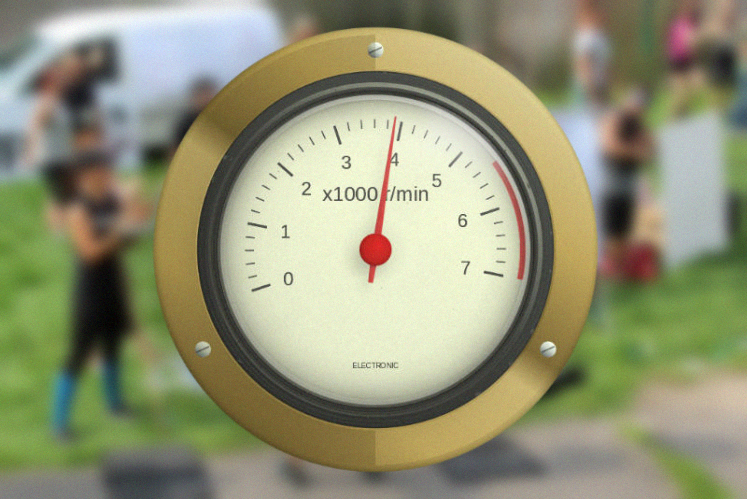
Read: value=3900 unit=rpm
